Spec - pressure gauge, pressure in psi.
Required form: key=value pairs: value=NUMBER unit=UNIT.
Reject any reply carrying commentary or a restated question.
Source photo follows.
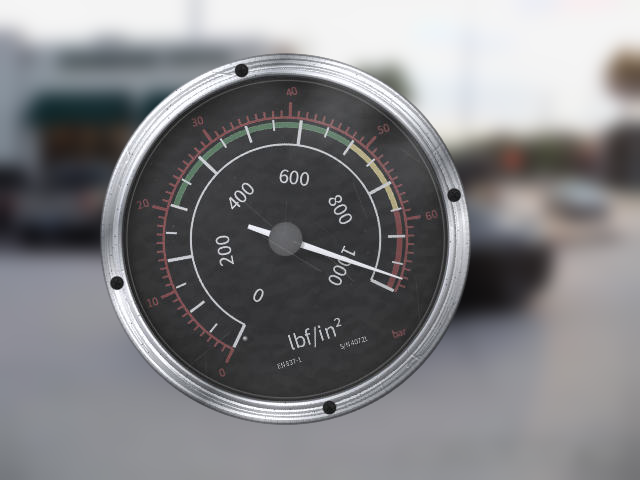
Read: value=975 unit=psi
